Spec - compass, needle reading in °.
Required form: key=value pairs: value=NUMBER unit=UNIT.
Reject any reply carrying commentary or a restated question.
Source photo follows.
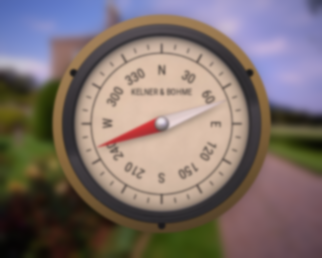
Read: value=250 unit=°
